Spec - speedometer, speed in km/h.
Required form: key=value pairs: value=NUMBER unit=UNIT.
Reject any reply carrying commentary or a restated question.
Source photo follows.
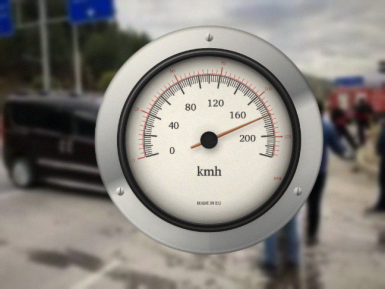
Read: value=180 unit=km/h
